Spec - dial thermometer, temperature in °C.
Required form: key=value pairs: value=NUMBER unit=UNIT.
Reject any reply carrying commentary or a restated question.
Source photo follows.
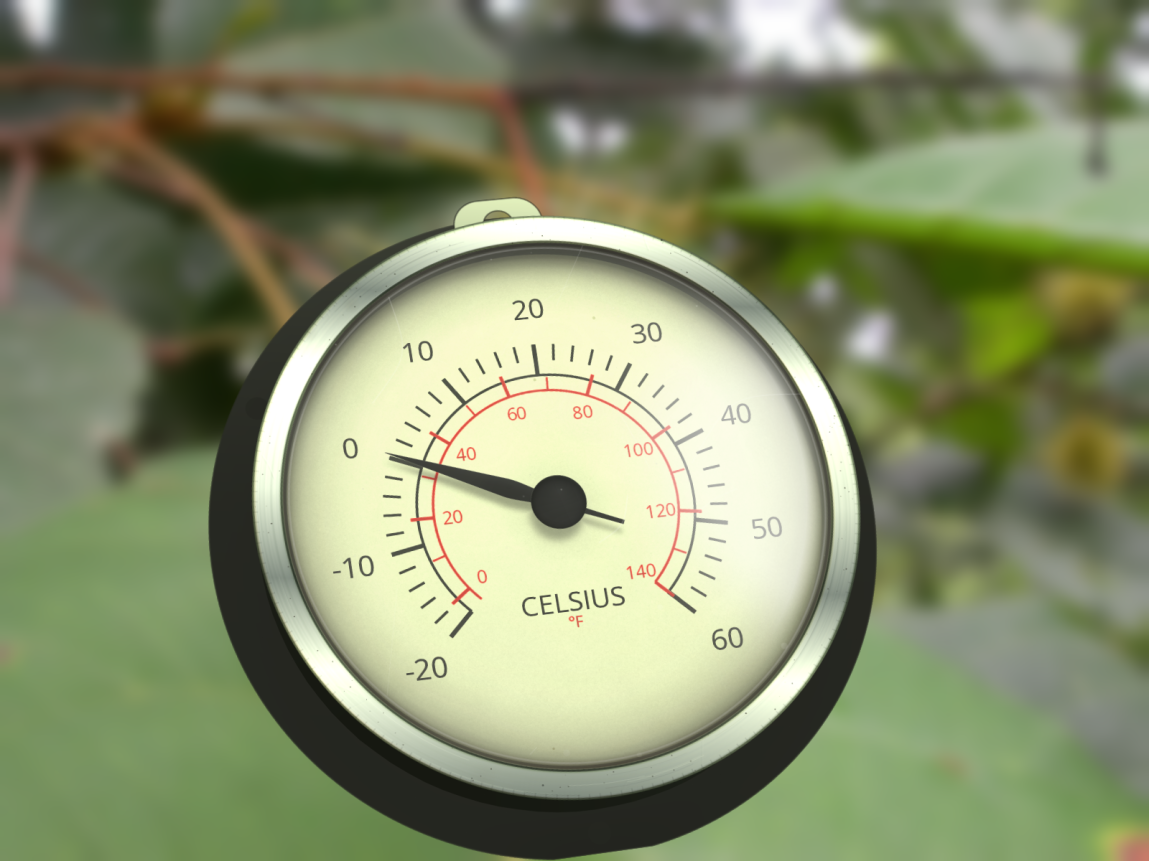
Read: value=0 unit=°C
